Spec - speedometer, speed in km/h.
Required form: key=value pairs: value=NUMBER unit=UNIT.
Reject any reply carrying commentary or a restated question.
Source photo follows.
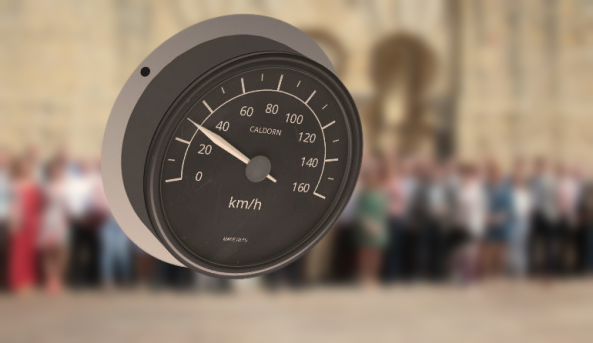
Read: value=30 unit=km/h
